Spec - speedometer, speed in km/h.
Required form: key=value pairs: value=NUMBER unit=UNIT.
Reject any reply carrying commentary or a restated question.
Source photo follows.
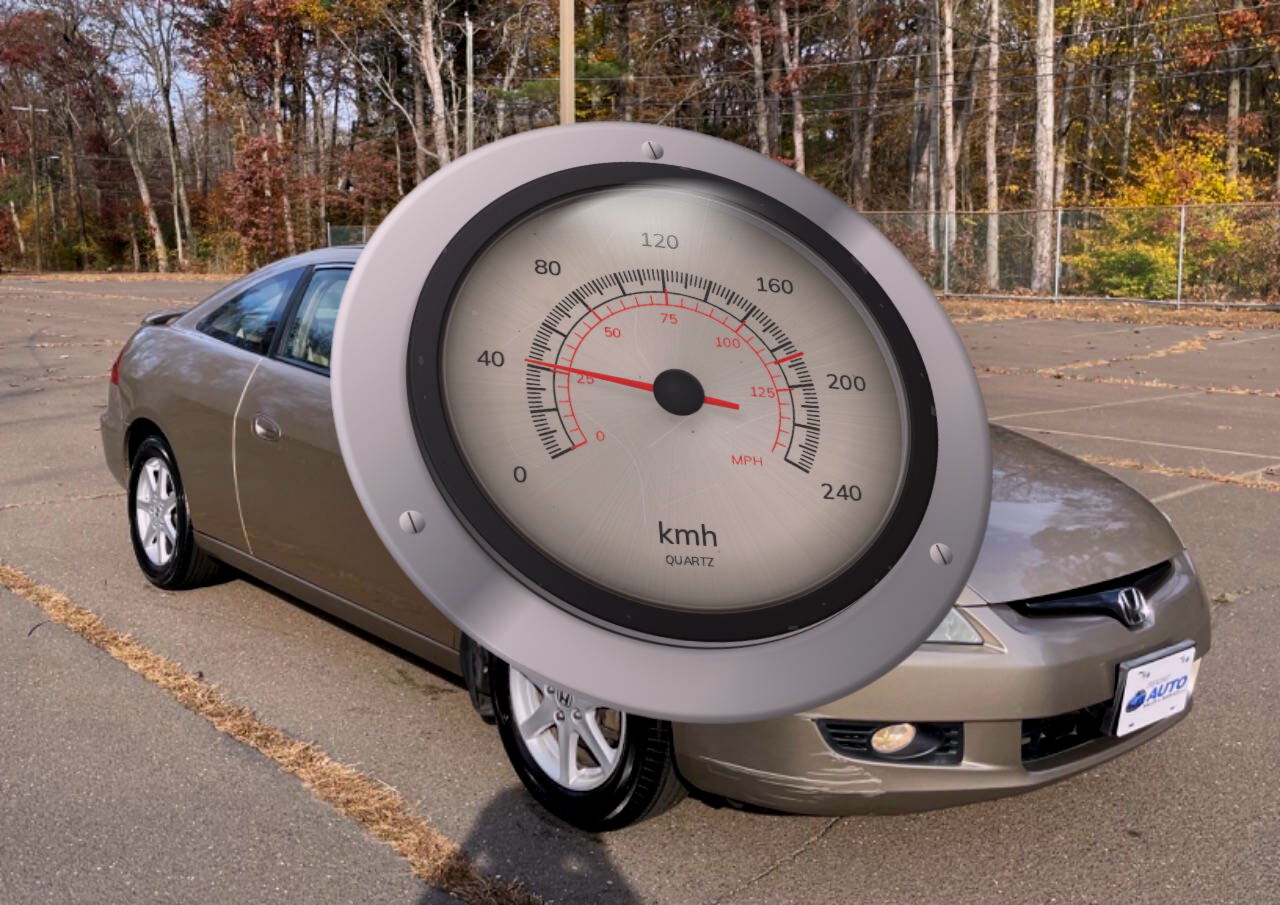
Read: value=40 unit=km/h
